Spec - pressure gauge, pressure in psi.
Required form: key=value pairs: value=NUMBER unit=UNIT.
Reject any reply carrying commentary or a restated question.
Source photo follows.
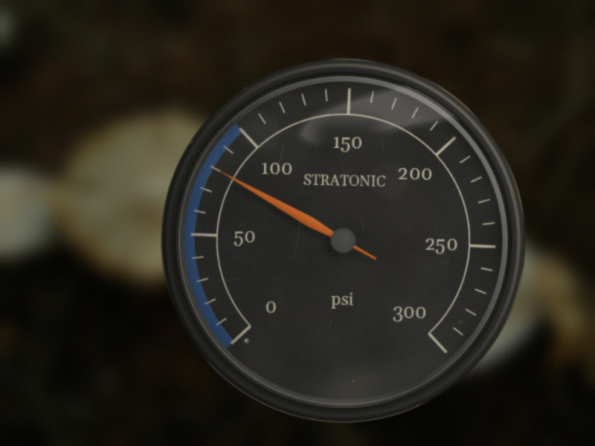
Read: value=80 unit=psi
